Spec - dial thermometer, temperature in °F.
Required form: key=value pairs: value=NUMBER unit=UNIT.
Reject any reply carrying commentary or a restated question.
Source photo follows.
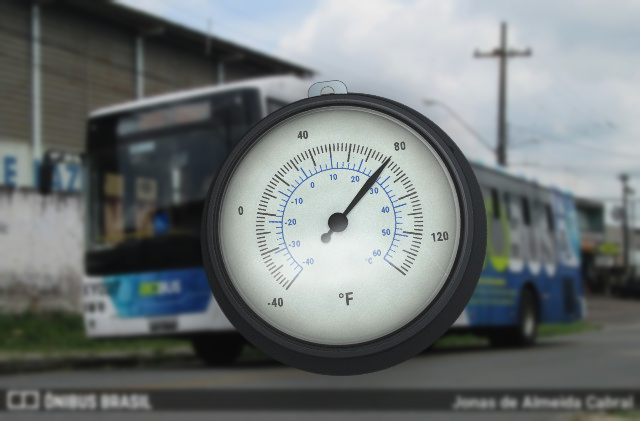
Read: value=80 unit=°F
